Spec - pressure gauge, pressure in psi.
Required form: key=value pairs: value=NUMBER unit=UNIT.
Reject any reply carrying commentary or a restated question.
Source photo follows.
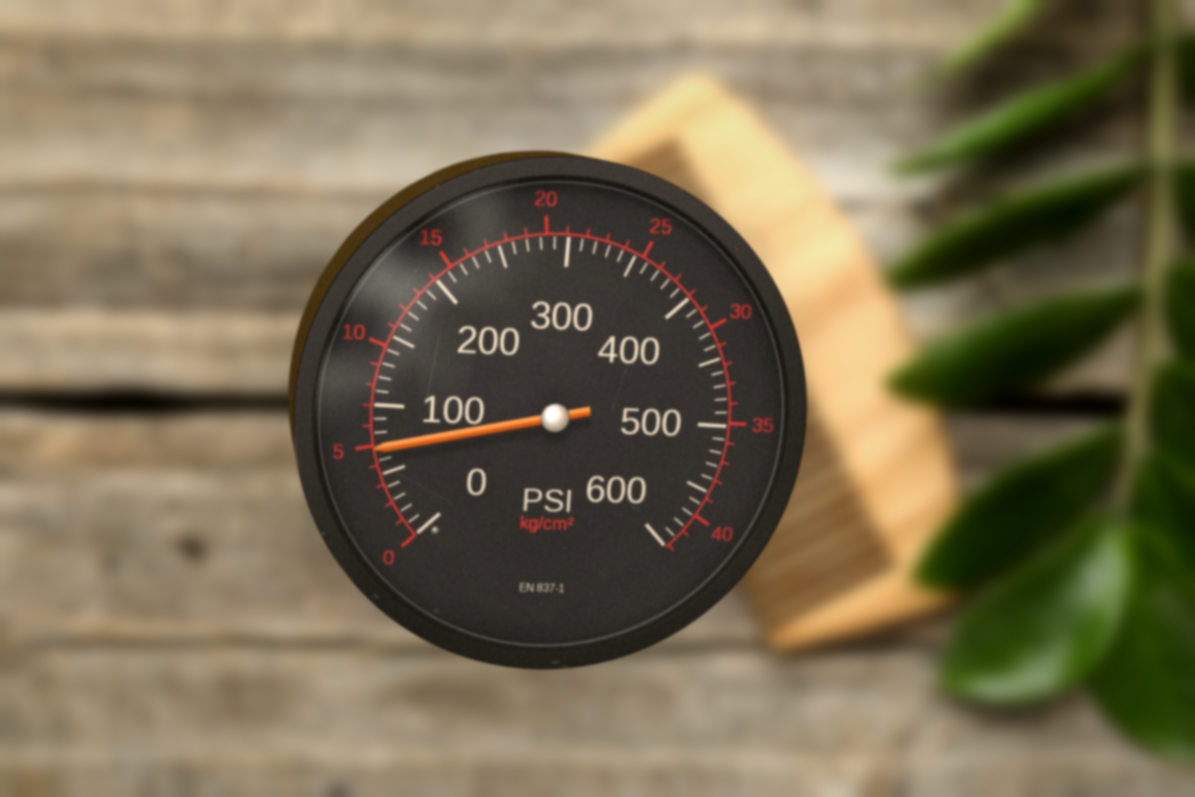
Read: value=70 unit=psi
